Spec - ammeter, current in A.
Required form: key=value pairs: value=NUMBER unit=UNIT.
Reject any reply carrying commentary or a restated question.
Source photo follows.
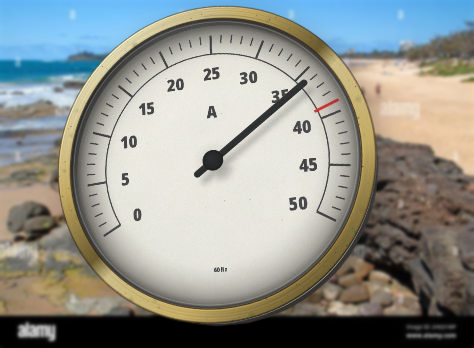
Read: value=36 unit=A
